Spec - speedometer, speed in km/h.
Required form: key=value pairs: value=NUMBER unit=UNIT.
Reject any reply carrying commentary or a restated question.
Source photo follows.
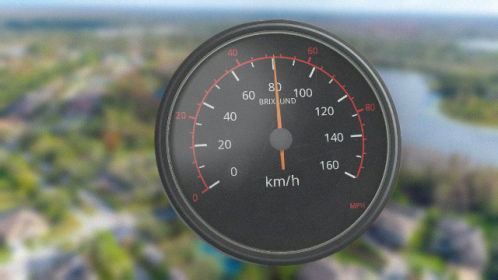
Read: value=80 unit=km/h
